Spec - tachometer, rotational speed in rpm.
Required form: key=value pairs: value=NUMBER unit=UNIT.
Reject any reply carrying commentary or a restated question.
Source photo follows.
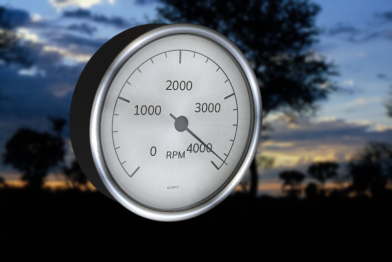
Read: value=3900 unit=rpm
